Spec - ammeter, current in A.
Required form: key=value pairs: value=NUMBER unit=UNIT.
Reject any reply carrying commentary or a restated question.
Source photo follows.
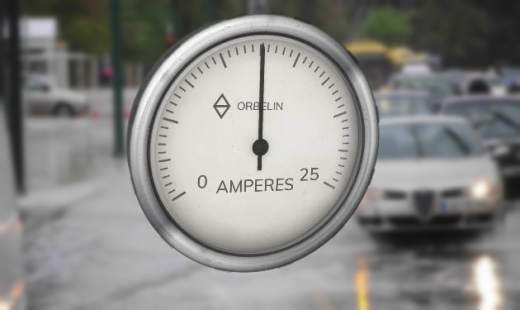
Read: value=12.5 unit=A
